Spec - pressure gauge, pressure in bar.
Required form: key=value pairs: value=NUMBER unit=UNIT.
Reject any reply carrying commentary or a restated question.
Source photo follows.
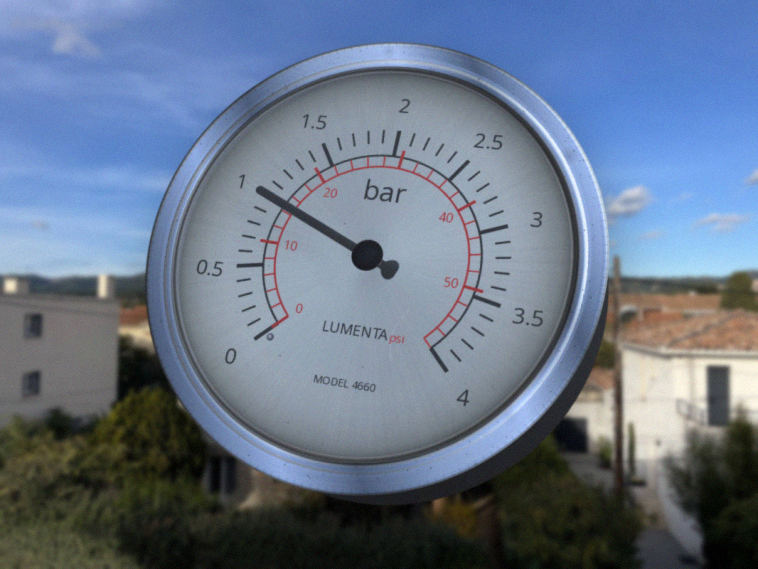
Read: value=1 unit=bar
